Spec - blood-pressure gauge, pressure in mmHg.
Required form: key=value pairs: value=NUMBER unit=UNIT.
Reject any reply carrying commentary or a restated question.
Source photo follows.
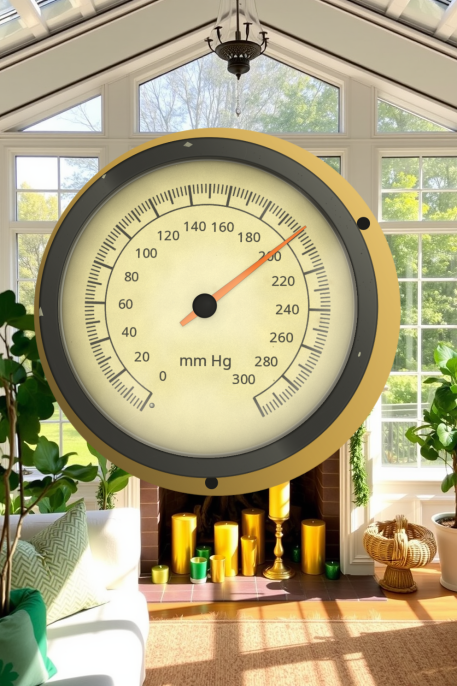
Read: value=200 unit=mmHg
